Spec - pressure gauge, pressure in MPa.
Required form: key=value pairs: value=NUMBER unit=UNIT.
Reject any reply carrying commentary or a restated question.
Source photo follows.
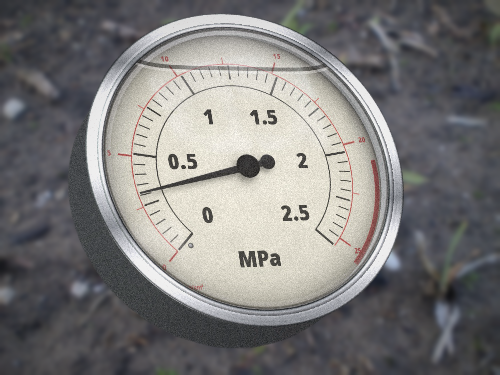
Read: value=0.3 unit=MPa
